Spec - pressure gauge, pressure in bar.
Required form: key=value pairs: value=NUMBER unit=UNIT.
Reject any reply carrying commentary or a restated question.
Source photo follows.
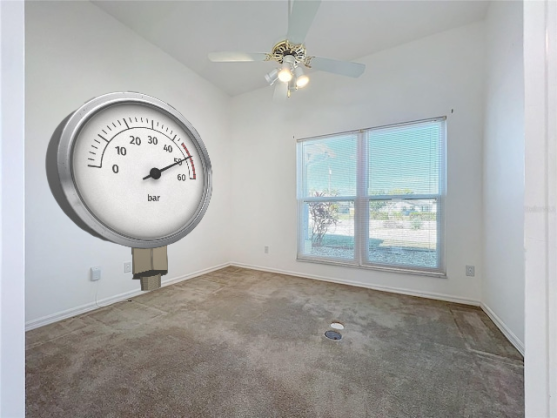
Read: value=50 unit=bar
